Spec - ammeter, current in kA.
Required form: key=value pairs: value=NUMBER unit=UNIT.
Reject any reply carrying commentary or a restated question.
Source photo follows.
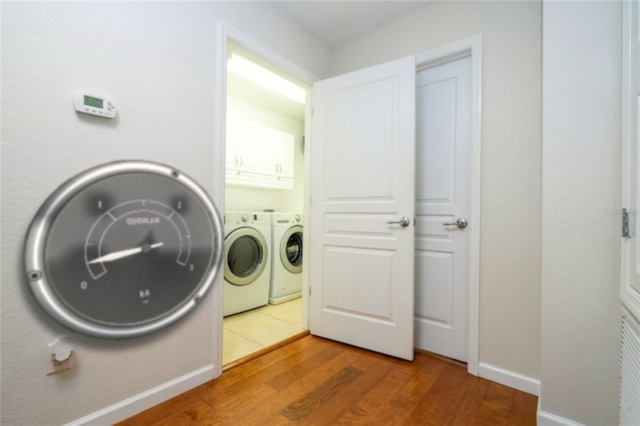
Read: value=0.25 unit=kA
